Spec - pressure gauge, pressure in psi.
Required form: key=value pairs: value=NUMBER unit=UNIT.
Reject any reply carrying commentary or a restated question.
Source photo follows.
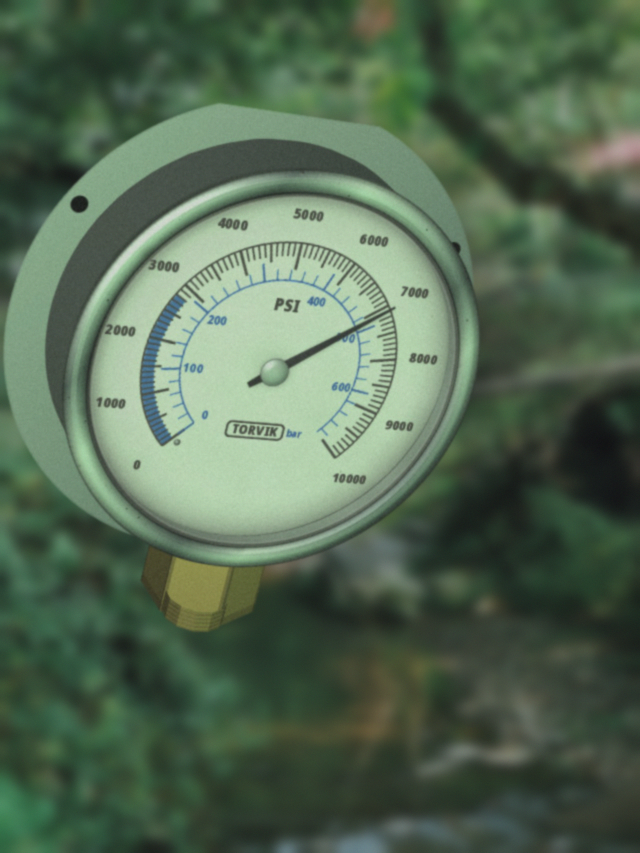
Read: value=7000 unit=psi
